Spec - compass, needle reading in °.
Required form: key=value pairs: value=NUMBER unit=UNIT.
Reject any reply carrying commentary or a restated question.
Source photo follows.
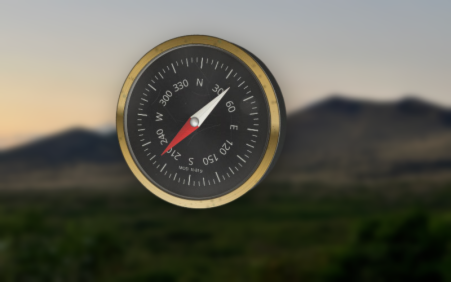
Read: value=220 unit=°
